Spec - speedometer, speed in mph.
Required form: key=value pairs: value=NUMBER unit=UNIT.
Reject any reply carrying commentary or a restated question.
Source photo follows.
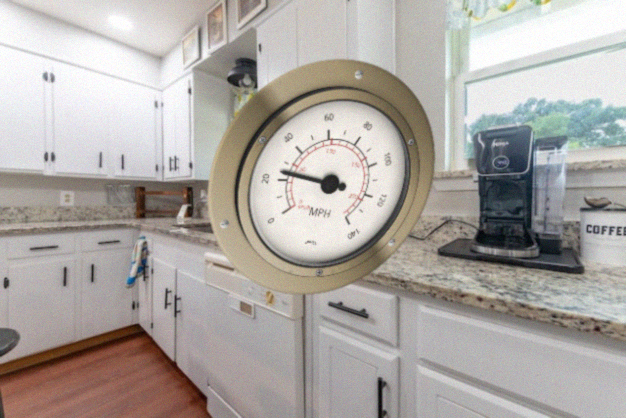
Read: value=25 unit=mph
